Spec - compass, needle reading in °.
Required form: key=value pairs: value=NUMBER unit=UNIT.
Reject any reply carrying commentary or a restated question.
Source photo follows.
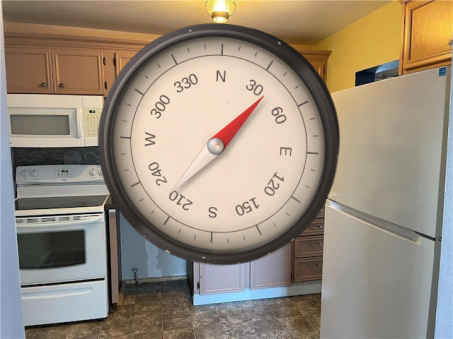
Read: value=40 unit=°
